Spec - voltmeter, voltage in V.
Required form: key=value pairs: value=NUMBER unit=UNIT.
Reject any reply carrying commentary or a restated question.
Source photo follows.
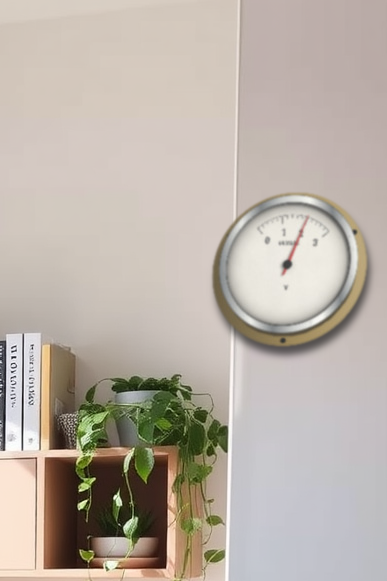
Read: value=2 unit=V
